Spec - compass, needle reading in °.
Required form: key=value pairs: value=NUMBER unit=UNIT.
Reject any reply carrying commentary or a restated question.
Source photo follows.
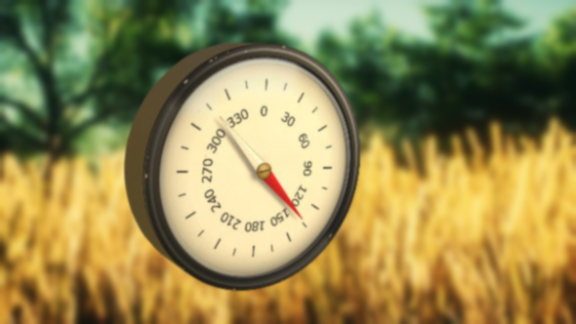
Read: value=135 unit=°
